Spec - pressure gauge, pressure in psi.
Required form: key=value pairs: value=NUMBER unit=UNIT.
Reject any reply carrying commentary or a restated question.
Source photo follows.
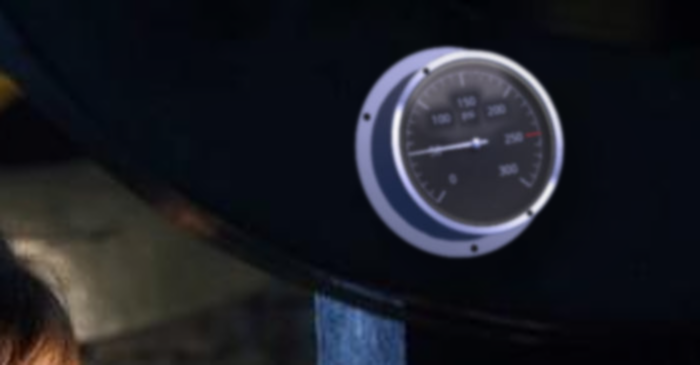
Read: value=50 unit=psi
